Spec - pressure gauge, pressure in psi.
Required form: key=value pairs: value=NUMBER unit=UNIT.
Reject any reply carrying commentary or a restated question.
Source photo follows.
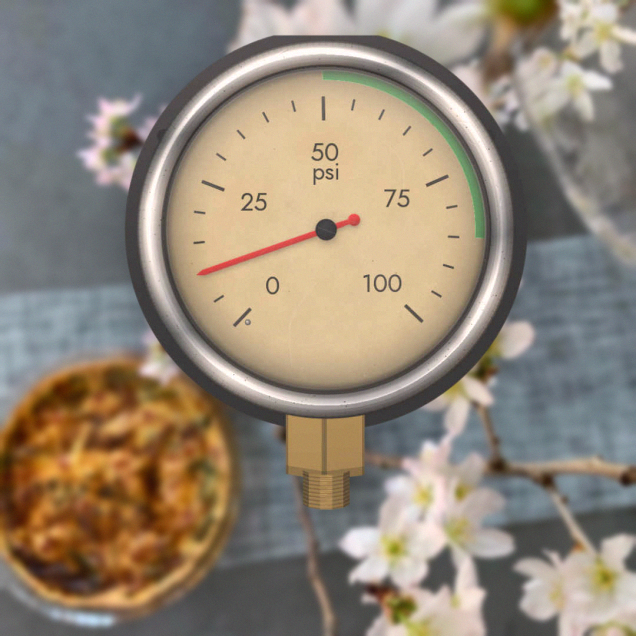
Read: value=10 unit=psi
